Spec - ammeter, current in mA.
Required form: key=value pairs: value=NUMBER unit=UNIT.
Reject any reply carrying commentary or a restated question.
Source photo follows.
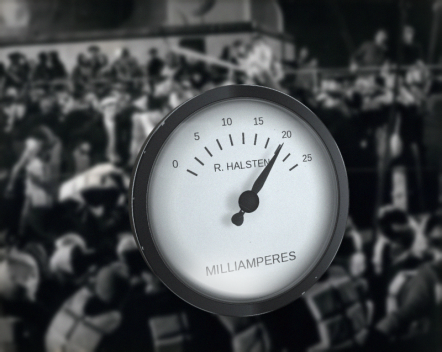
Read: value=20 unit=mA
